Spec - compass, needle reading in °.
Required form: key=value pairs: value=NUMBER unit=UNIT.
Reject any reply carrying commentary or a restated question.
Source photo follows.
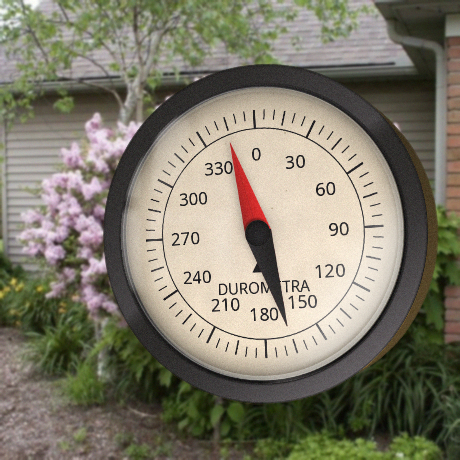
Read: value=345 unit=°
